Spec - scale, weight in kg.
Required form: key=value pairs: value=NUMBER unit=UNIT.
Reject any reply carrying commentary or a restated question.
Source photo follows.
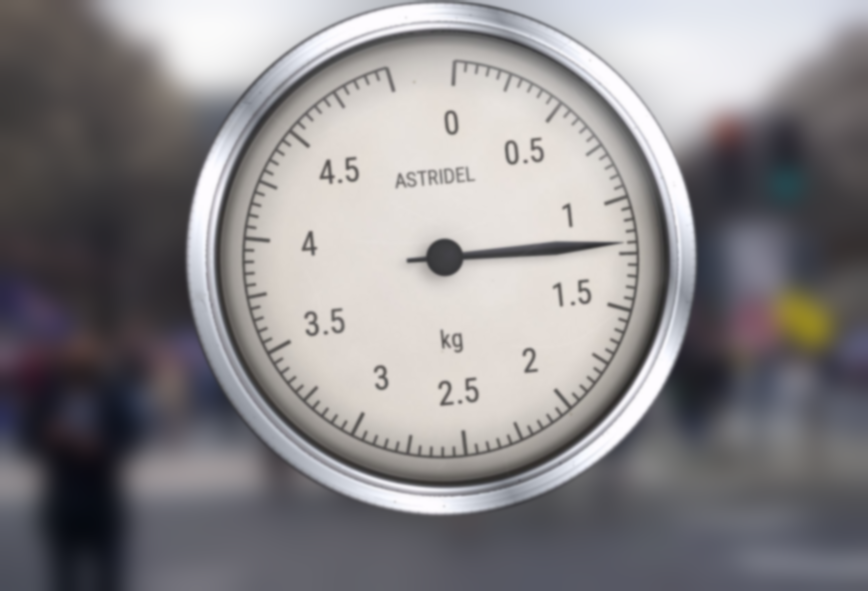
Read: value=1.2 unit=kg
